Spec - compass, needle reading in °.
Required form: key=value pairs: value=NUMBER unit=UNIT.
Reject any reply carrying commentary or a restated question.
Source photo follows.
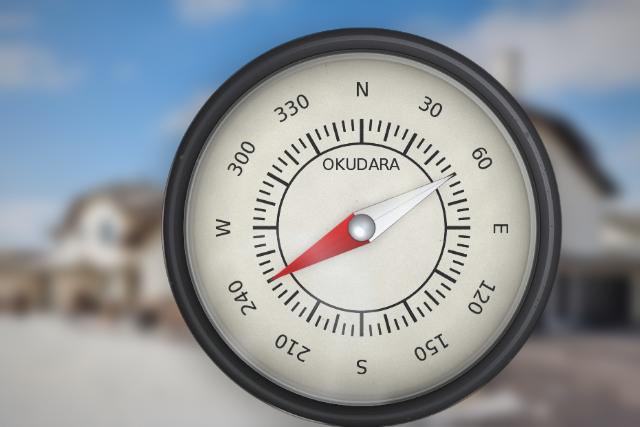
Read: value=240 unit=°
